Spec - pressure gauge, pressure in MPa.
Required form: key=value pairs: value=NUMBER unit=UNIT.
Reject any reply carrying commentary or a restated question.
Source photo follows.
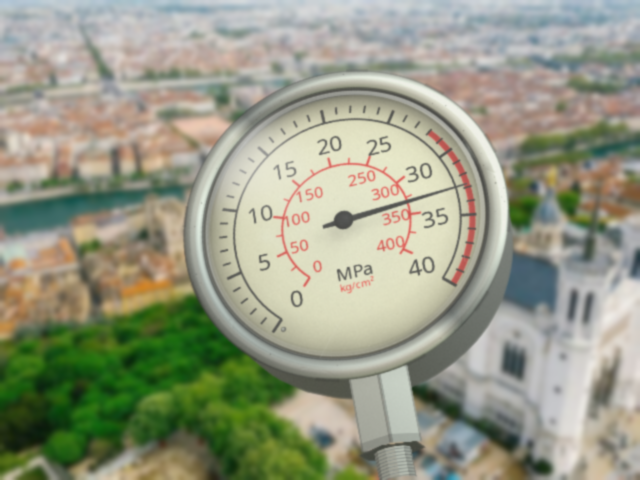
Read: value=33 unit=MPa
